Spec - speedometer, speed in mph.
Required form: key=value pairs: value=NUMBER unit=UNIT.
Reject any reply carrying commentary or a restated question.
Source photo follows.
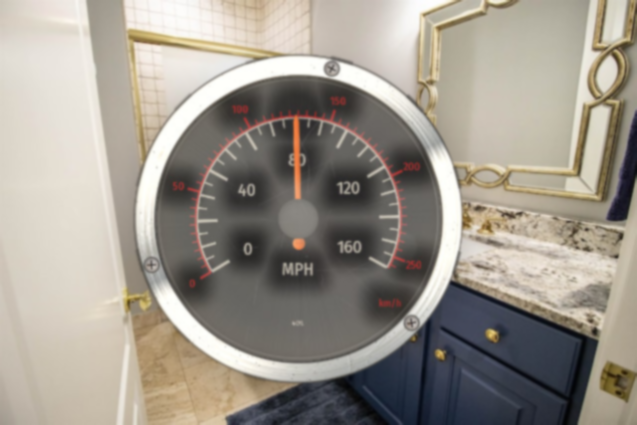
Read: value=80 unit=mph
